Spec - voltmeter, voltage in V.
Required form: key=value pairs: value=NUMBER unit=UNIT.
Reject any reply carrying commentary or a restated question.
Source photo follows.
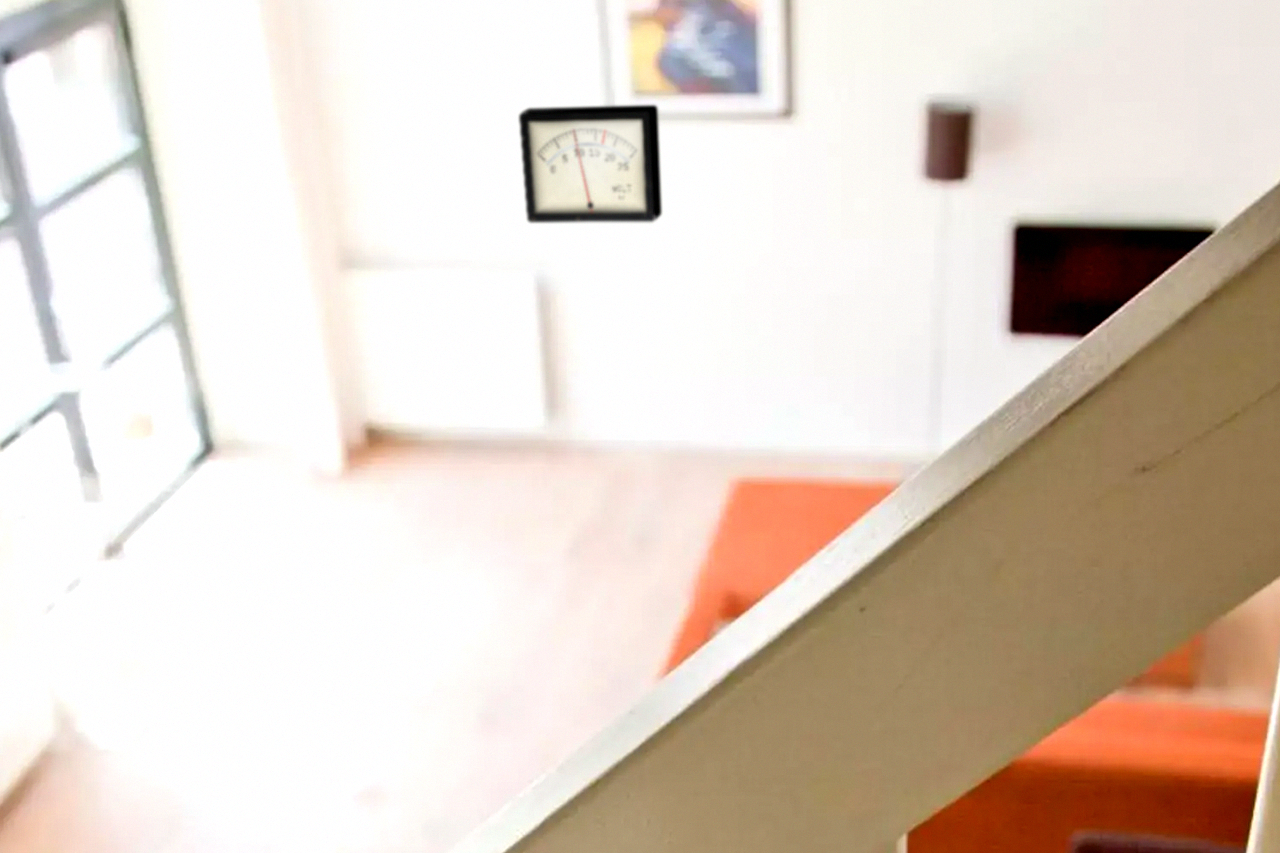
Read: value=10 unit=V
